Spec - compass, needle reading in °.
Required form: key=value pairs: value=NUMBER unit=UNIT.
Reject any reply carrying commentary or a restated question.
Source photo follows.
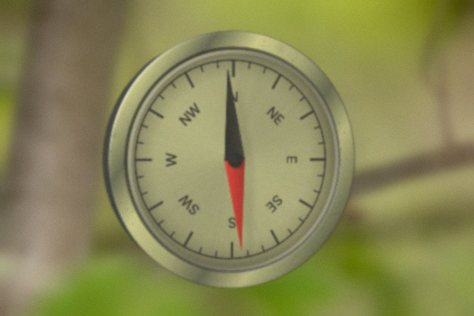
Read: value=175 unit=°
